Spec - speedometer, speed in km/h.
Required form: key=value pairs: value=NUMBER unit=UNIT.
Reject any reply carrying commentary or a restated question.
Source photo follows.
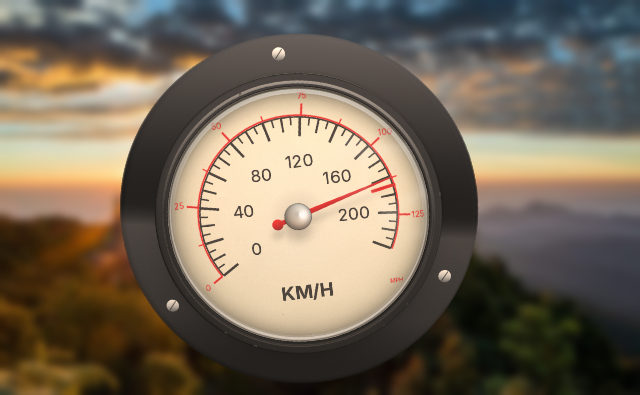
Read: value=180 unit=km/h
